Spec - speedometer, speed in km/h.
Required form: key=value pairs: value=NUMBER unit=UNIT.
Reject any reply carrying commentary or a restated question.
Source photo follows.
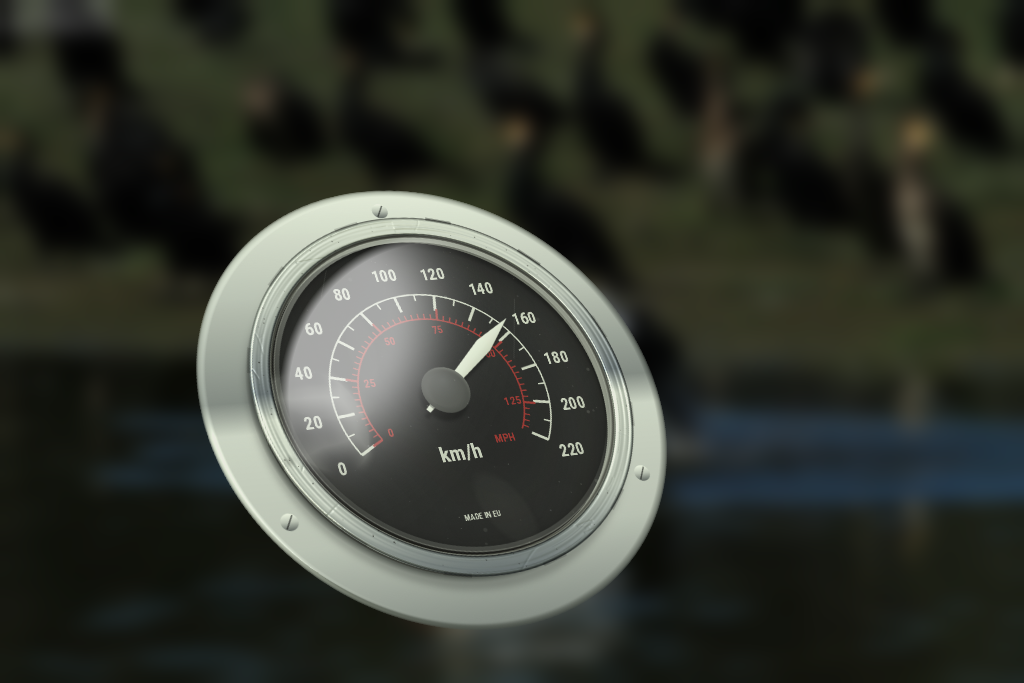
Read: value=155 unit=km/h
